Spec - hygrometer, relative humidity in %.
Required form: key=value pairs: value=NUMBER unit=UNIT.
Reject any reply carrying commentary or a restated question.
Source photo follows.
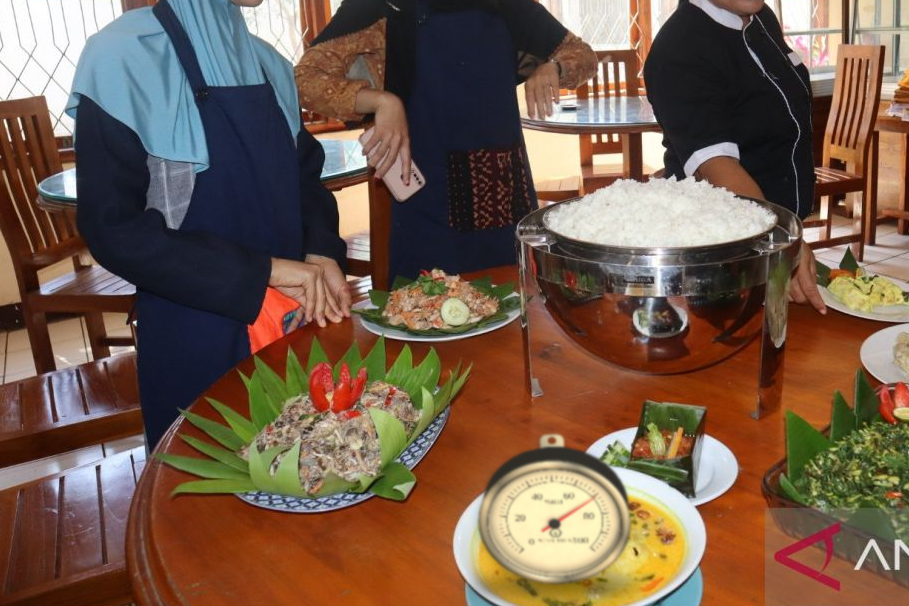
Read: value=70 unit=%
